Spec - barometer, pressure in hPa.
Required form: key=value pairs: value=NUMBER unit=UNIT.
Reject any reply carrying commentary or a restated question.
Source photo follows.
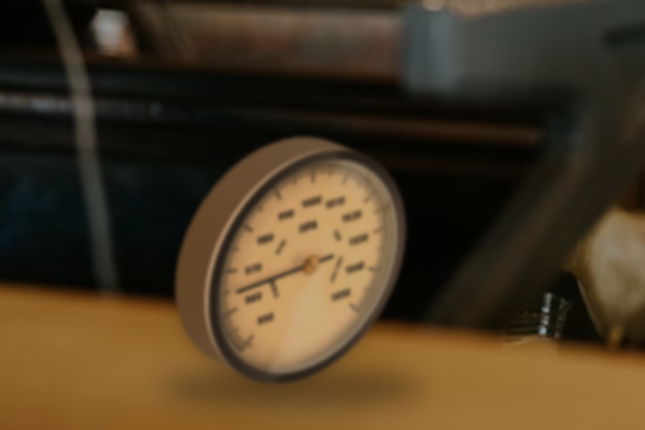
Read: value=965 unit=hPa
